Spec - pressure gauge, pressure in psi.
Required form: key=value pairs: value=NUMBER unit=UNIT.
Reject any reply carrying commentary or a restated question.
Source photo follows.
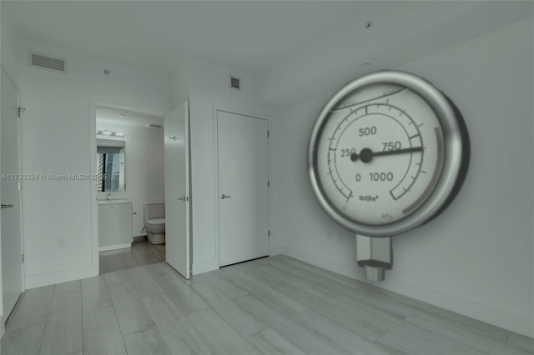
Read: value=800 unit=psi
